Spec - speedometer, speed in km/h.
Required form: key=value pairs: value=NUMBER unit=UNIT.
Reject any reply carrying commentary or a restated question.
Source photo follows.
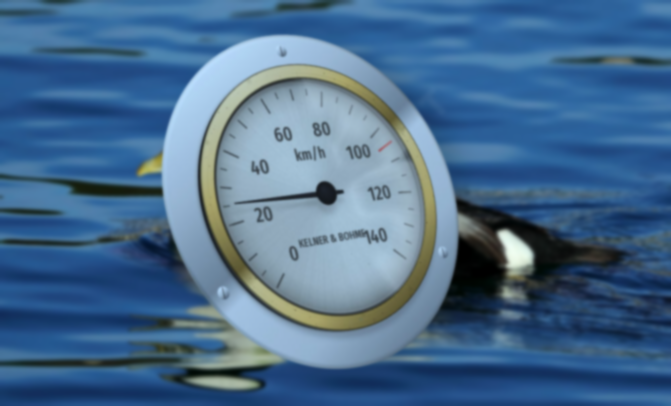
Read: value=25 unit=km/h
